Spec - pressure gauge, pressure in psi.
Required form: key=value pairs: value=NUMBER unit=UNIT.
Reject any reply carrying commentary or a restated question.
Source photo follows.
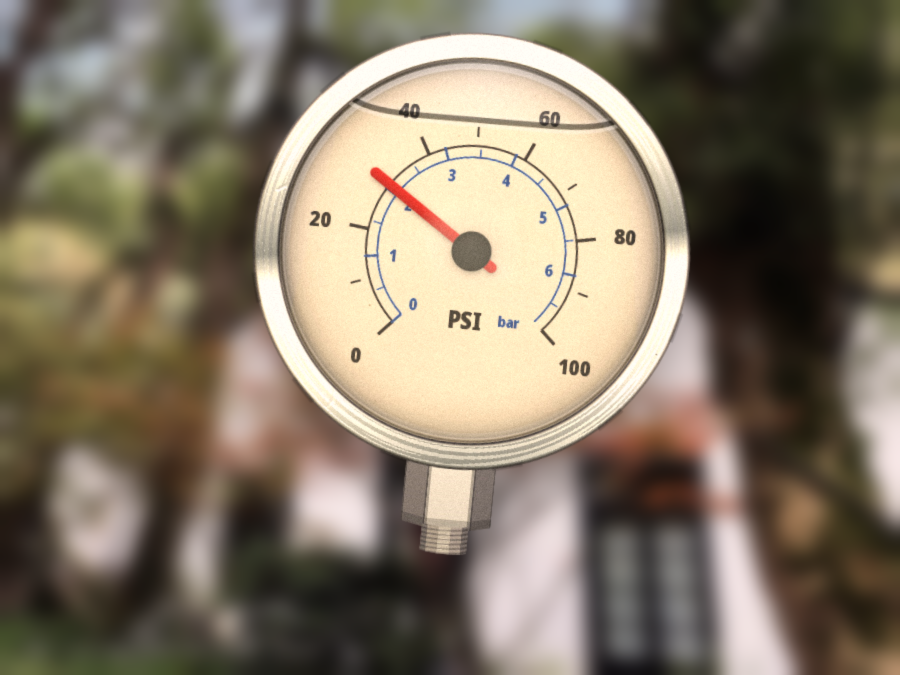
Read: value=30 unit=psi
